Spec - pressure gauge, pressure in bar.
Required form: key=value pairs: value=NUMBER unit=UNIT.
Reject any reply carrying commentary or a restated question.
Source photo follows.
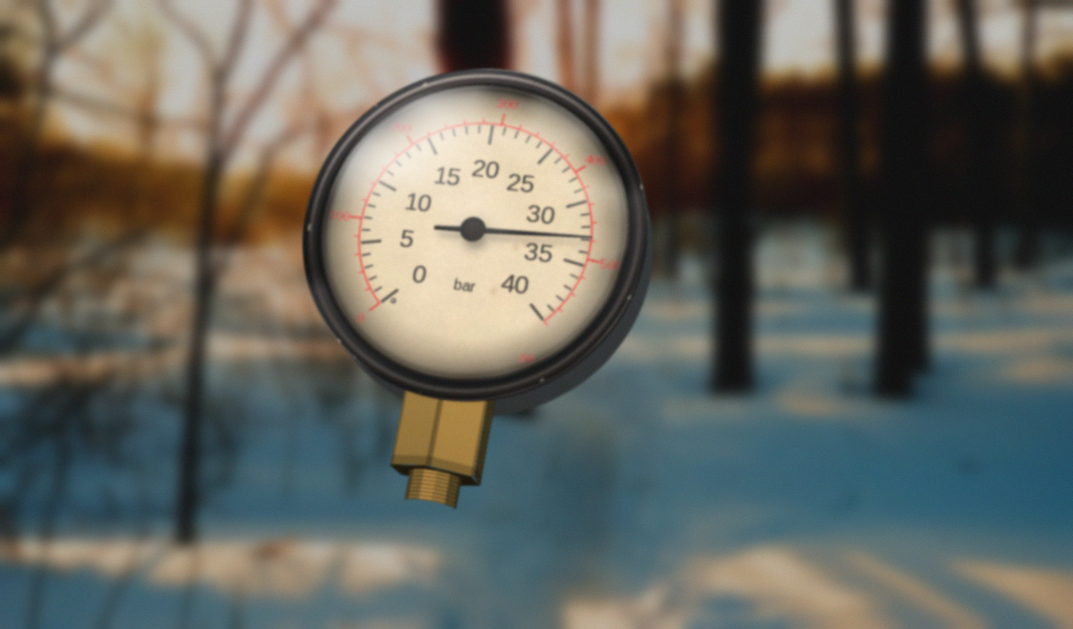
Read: value=33 unit=bar
